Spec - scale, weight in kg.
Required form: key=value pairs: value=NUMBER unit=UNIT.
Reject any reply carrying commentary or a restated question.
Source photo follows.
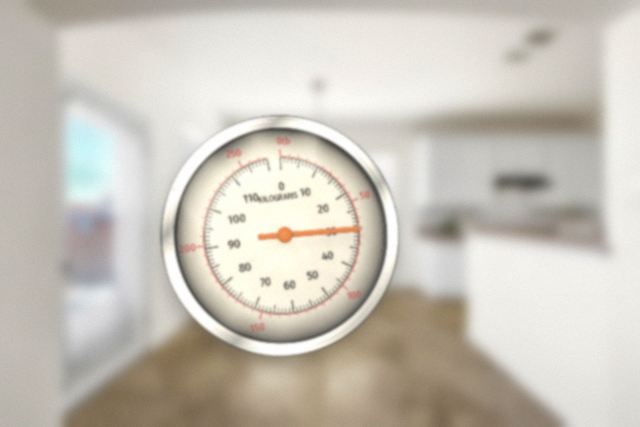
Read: value=30 unit=kg
